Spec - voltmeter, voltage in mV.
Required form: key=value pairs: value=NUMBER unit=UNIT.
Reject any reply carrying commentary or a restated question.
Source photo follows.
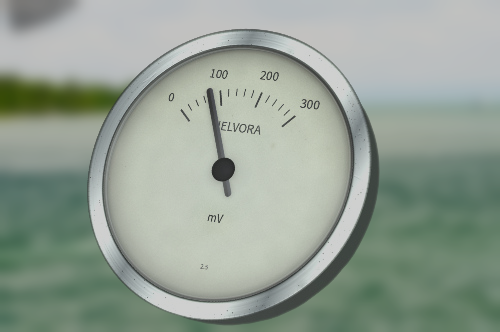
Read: value=80 unit=mV
